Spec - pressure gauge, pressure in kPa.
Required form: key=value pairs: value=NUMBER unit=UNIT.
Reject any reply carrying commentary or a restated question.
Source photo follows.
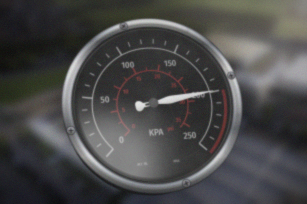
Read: value=200 unit=kPa
